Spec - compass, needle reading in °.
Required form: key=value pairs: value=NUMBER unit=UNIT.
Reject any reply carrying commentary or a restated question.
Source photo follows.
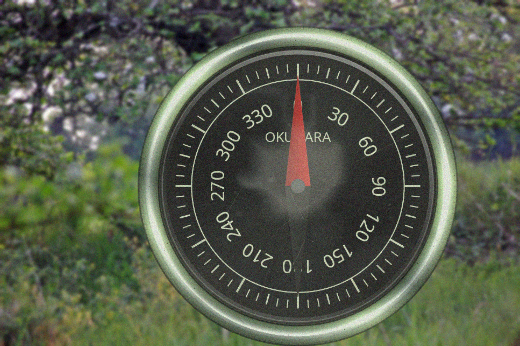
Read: value=0 unit=°
